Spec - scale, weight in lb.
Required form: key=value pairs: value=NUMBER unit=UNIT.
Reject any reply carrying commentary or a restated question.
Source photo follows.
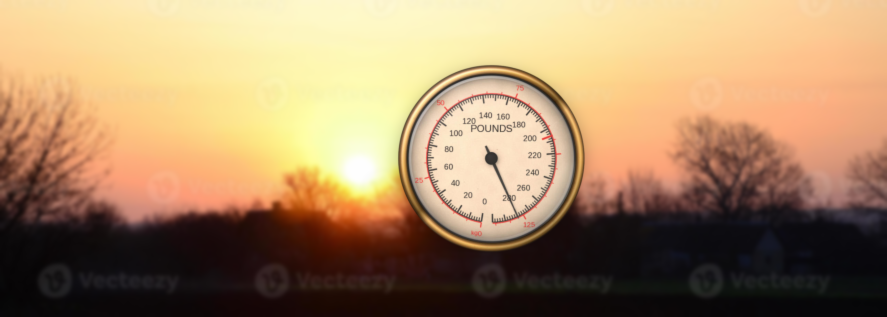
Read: value=280 unit=lb
